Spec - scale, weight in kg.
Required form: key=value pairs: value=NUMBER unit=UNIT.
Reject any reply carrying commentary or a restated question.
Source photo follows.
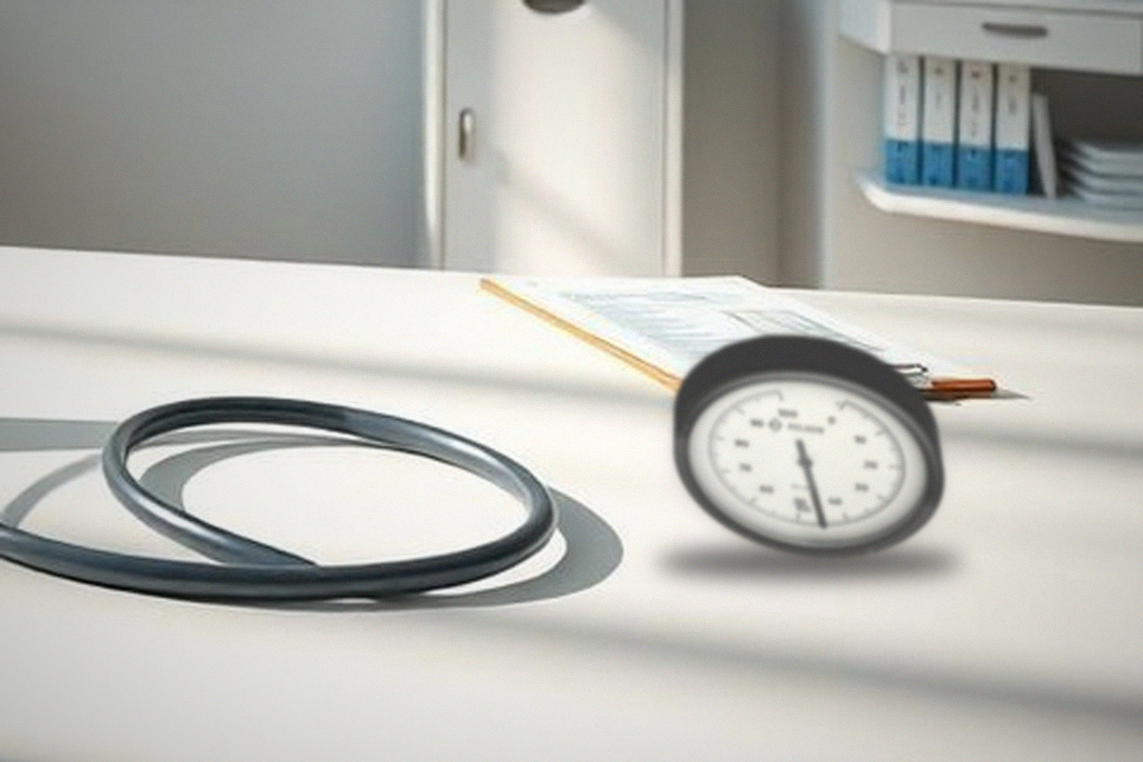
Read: value=45 unit=kg
